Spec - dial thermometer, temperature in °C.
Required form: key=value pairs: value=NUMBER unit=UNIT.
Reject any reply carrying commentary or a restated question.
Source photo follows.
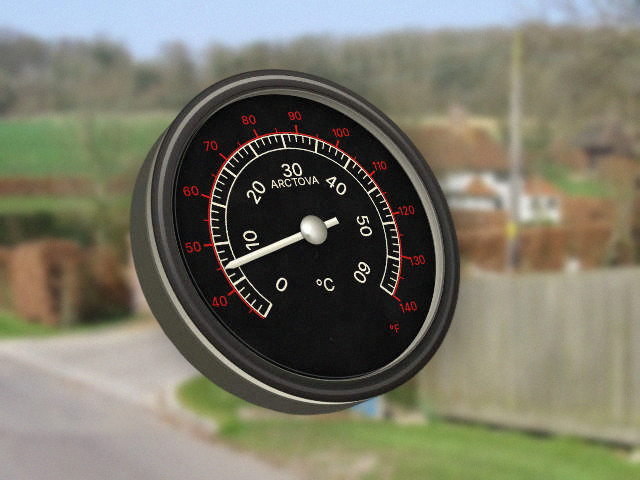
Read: value=7 unit=°C
